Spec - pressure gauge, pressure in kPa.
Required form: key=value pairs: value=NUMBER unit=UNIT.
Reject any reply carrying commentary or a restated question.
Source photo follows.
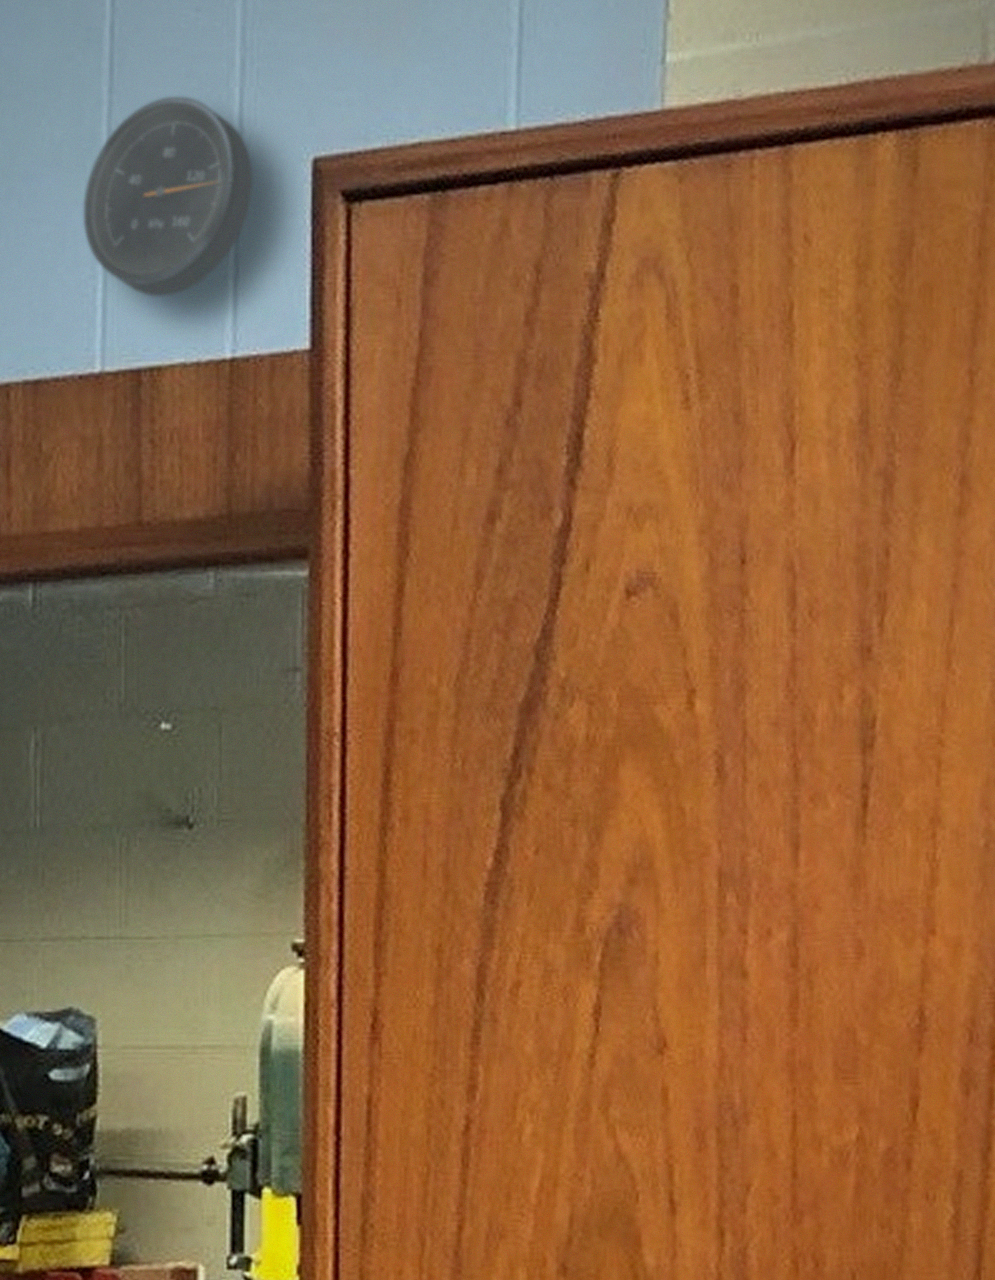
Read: value=130 unit=kPa
